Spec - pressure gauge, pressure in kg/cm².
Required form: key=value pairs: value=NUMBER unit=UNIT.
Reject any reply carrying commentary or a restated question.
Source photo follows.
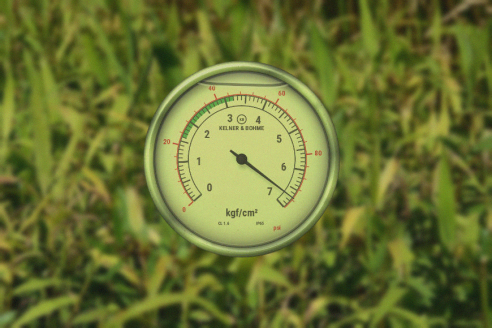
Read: value=6.7 unit=kg/cm²
